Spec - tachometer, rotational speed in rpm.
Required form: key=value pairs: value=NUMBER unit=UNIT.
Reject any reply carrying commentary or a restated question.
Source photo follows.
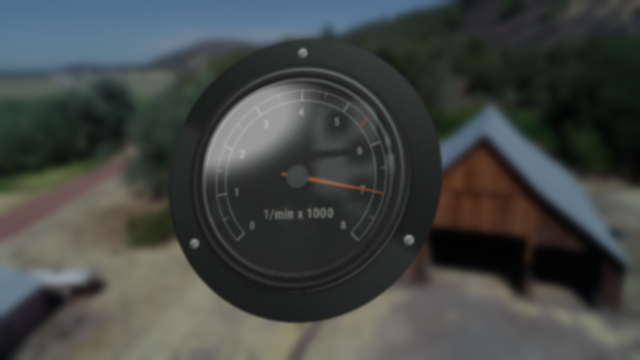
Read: value=7000 unit=rpm
